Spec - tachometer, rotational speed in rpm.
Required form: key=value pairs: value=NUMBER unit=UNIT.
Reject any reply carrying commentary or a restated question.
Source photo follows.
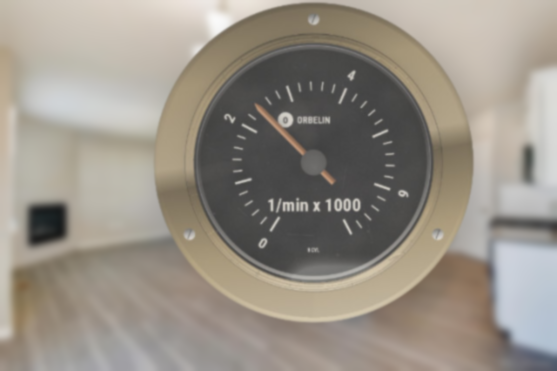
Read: value=2400 unit=rpm
